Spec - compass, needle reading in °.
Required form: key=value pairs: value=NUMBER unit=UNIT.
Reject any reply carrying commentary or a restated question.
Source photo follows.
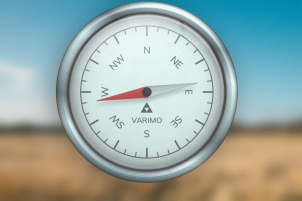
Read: value=260 unit=°
